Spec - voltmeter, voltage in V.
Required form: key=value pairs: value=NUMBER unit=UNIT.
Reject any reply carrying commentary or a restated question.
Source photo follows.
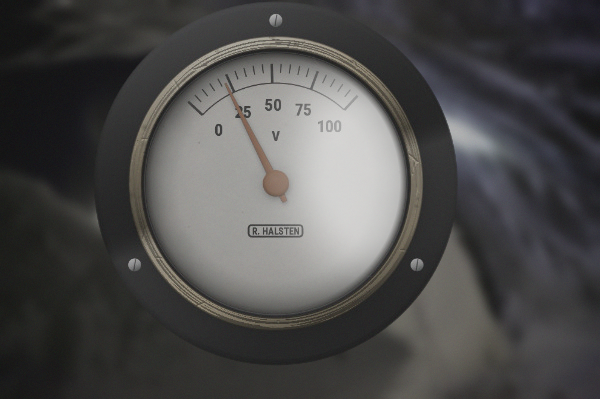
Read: value=22.5 unit=V
